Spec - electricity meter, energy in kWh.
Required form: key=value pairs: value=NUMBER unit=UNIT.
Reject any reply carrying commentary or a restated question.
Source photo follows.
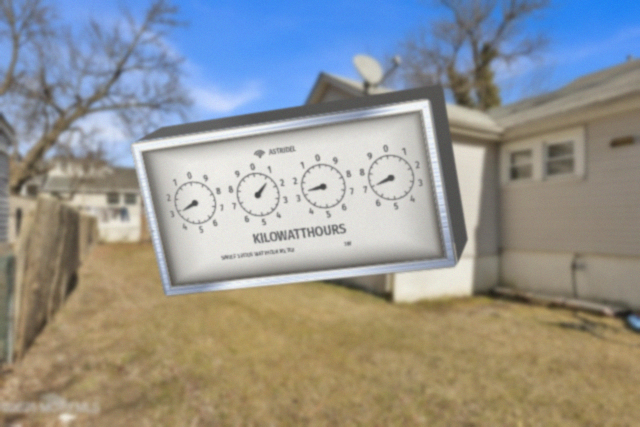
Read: value=3127 unit=kWh
